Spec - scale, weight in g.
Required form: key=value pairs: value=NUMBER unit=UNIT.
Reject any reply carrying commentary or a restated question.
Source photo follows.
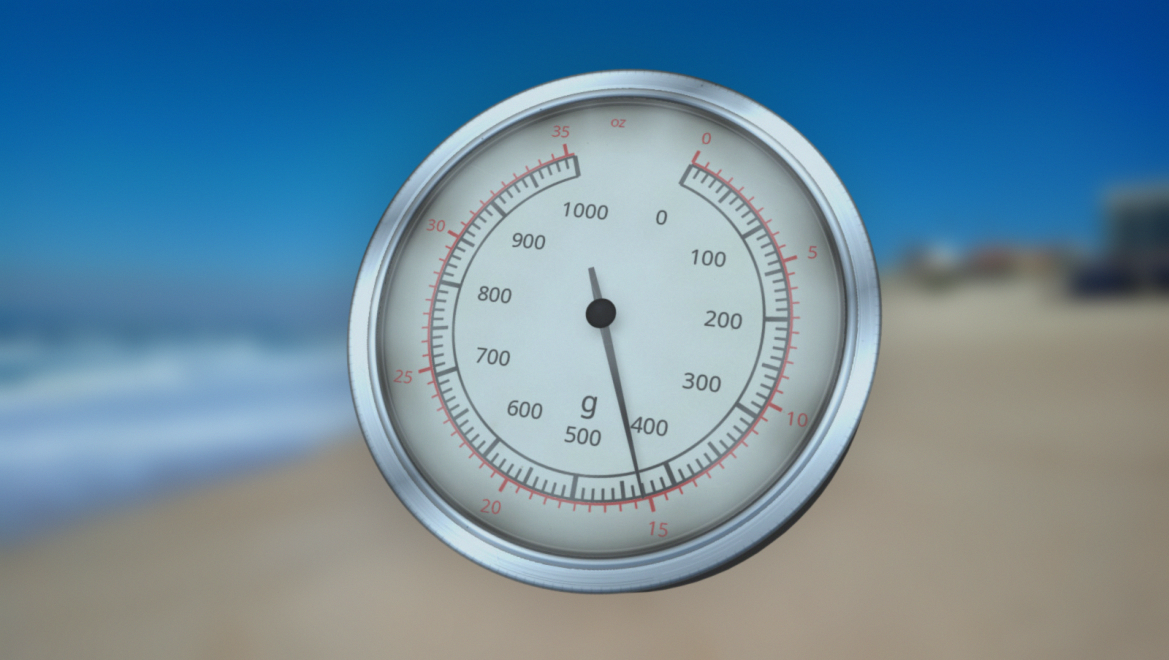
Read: value=430 unit=g
